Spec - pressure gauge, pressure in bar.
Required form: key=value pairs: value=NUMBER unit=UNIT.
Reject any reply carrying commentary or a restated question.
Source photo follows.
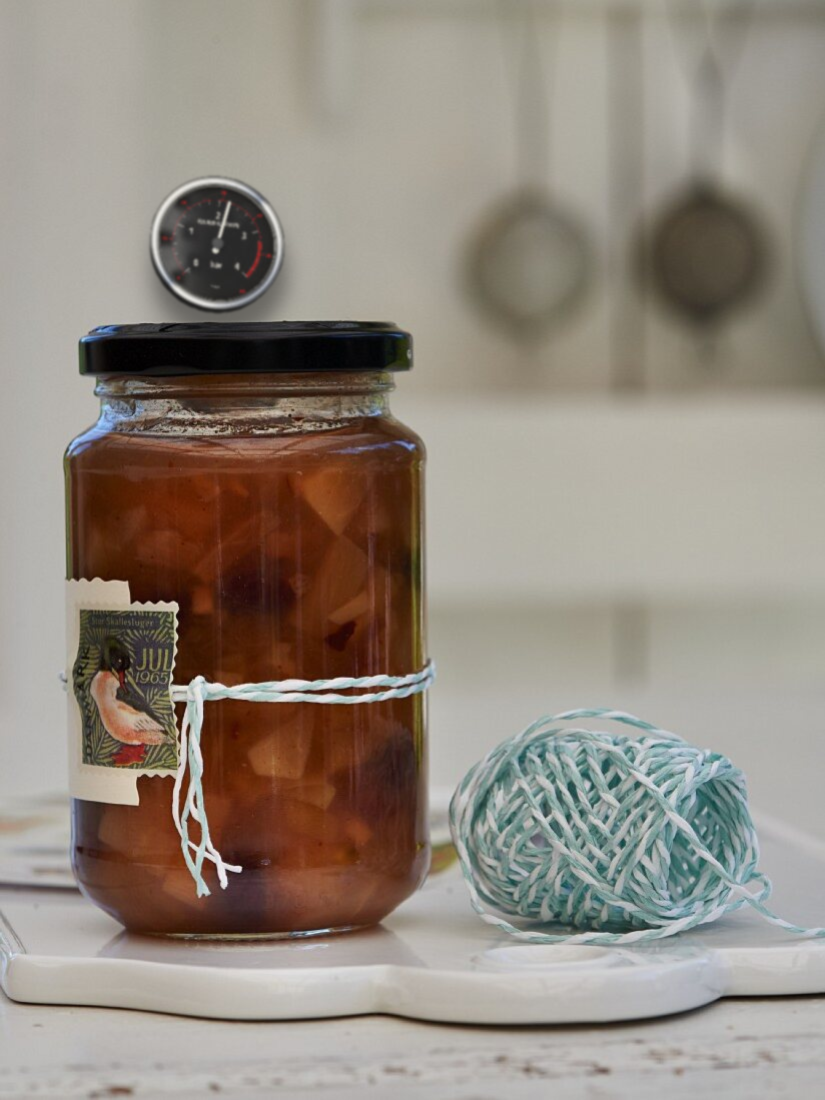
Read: value=2.2 unit=bar
